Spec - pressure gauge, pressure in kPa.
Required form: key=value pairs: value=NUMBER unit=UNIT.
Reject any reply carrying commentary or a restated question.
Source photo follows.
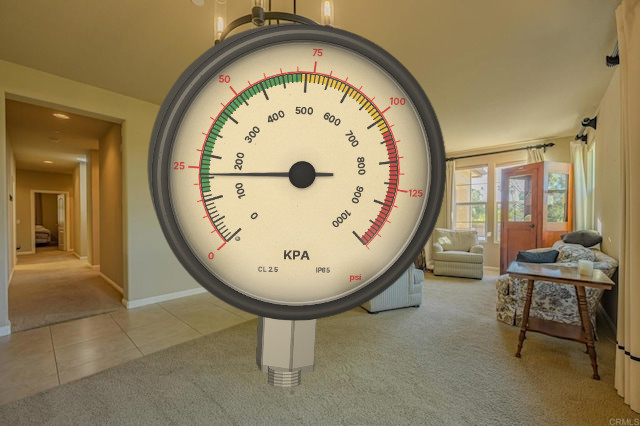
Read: value=160 unit=kPa
